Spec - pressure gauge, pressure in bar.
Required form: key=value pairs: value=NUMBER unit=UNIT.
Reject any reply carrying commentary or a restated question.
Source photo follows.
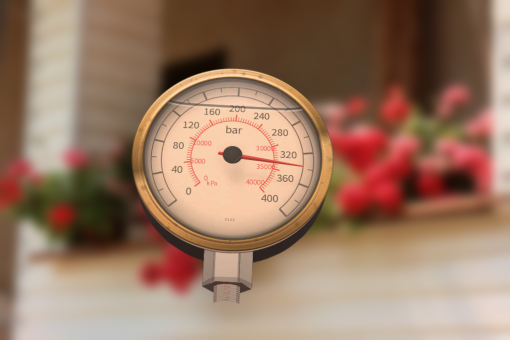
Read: value=340 unit=bar
